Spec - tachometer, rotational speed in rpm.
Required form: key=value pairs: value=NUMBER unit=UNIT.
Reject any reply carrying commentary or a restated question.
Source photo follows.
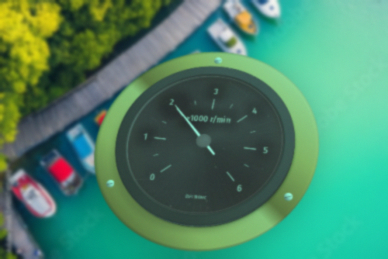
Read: value=2000 unit=rpm
